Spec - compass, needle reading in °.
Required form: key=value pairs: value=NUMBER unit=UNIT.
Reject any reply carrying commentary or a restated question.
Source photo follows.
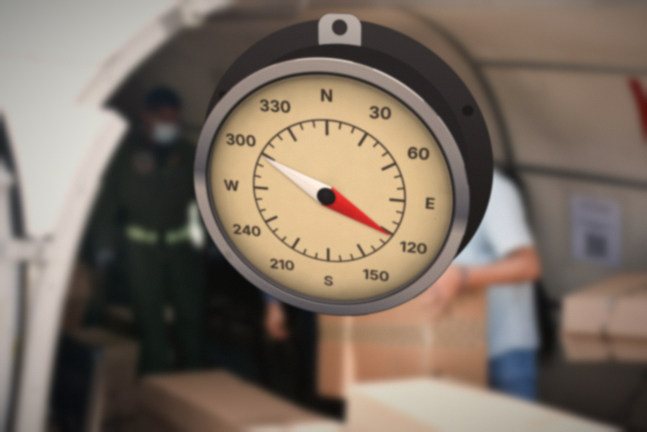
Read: value=120 unit=°
